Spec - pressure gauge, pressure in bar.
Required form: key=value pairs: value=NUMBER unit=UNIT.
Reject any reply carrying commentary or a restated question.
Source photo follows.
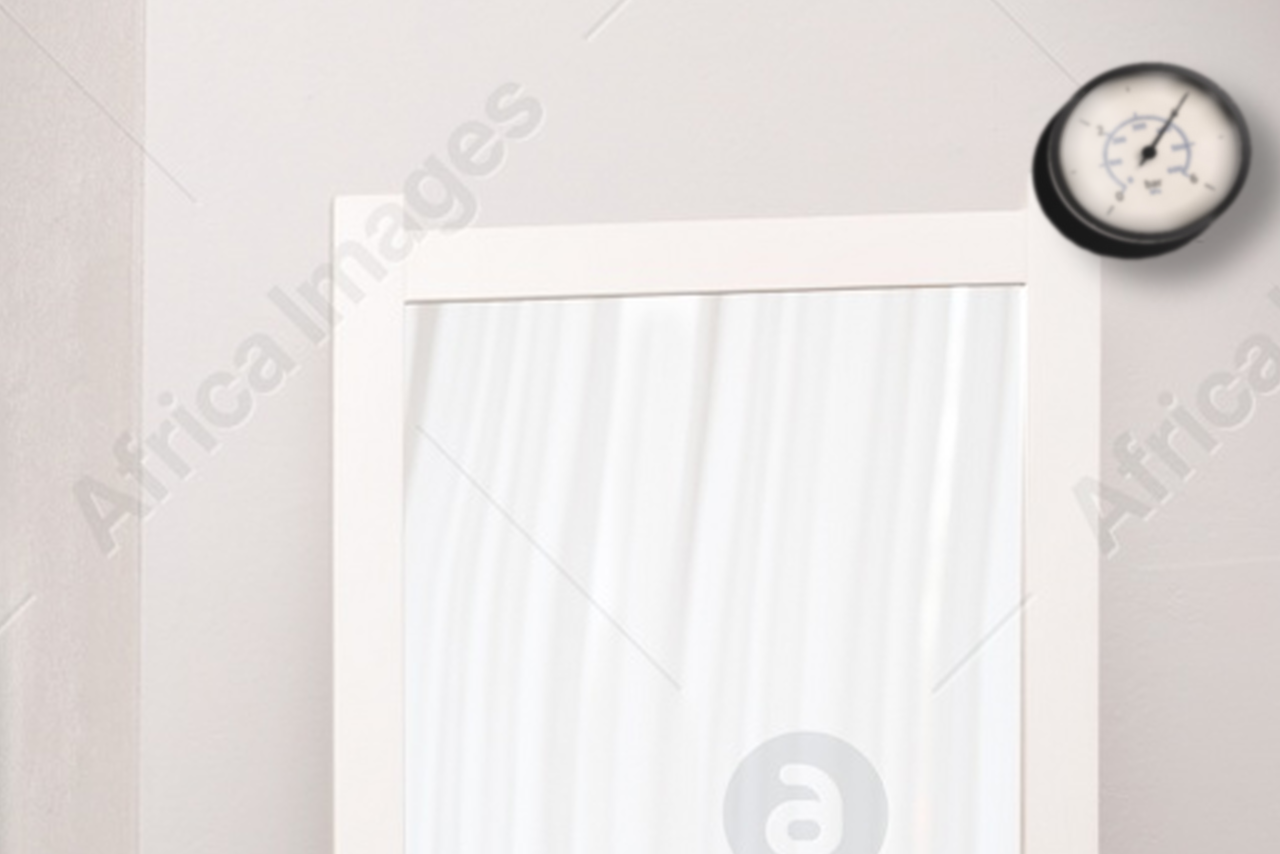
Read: value=4 unit=bar
